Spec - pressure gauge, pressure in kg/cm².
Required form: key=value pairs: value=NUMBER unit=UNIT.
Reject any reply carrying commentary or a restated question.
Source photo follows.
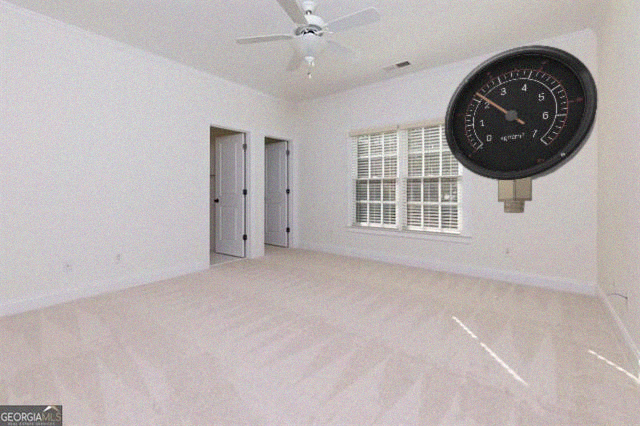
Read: value=2.2 unit=kg/cm²
